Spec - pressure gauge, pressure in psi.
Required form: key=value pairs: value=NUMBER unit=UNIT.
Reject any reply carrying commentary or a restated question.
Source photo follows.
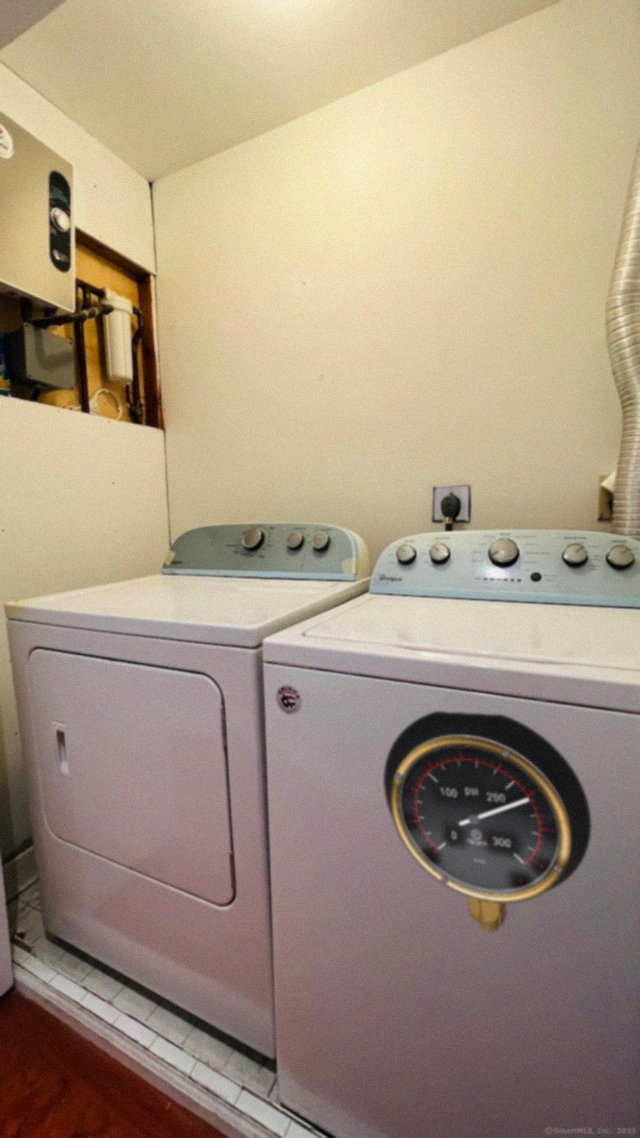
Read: value=220 unit=psi
